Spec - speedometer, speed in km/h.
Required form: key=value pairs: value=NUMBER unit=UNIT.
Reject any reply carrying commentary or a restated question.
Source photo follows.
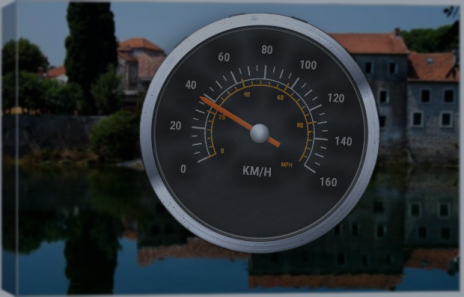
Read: value=37.5 unit=km/h
